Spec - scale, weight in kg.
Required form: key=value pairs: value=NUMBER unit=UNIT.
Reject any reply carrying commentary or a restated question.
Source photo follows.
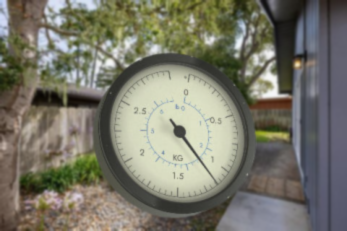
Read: value=1.15 unit=kg
